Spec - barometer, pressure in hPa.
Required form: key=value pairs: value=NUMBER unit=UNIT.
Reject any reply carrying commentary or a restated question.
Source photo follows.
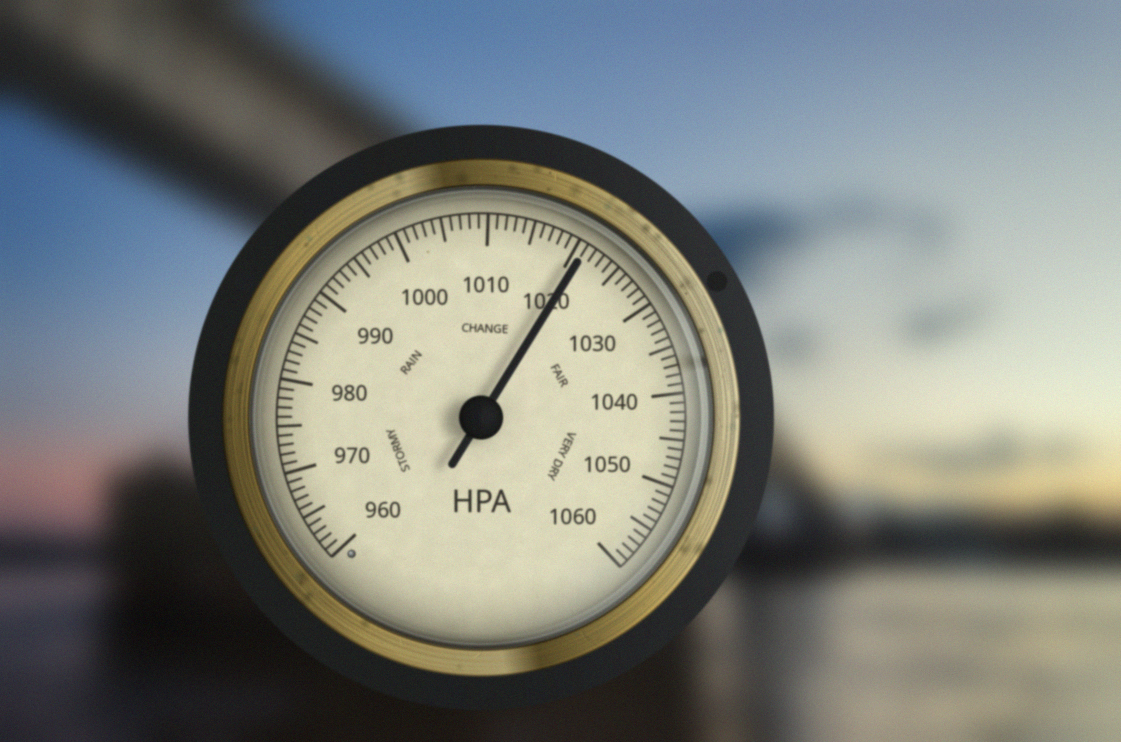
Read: value=1021 unit=hPa
